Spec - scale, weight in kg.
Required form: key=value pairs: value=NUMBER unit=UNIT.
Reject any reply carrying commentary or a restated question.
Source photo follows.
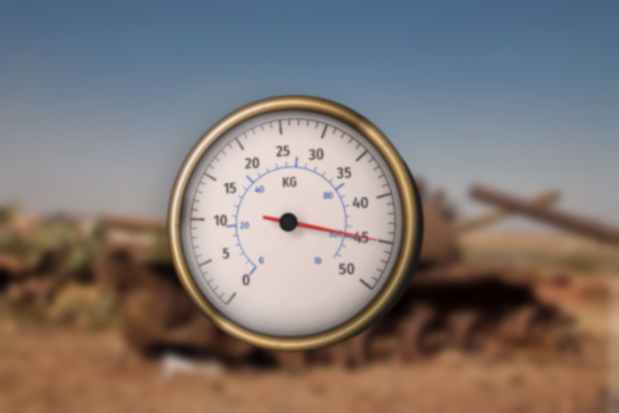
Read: value=45 unit=kg
